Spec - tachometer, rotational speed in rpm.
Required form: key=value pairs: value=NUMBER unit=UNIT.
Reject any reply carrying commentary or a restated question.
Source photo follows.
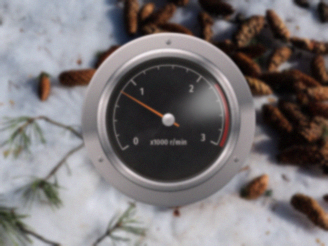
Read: value=800 unit=rpm
